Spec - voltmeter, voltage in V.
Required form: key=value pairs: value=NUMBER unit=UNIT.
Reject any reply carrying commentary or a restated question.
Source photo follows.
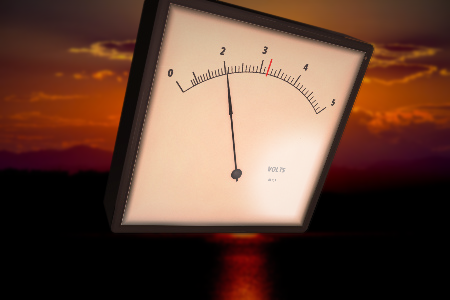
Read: value=2 unit=V
